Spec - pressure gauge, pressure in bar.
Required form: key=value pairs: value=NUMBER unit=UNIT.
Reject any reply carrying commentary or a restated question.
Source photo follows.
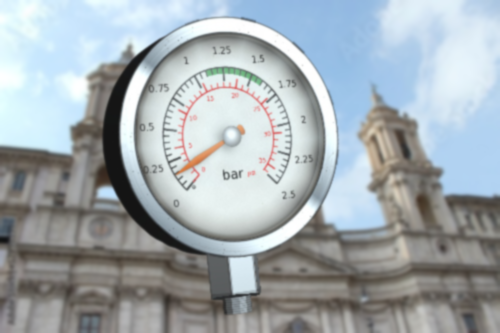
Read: value=0.15 unit=bar
